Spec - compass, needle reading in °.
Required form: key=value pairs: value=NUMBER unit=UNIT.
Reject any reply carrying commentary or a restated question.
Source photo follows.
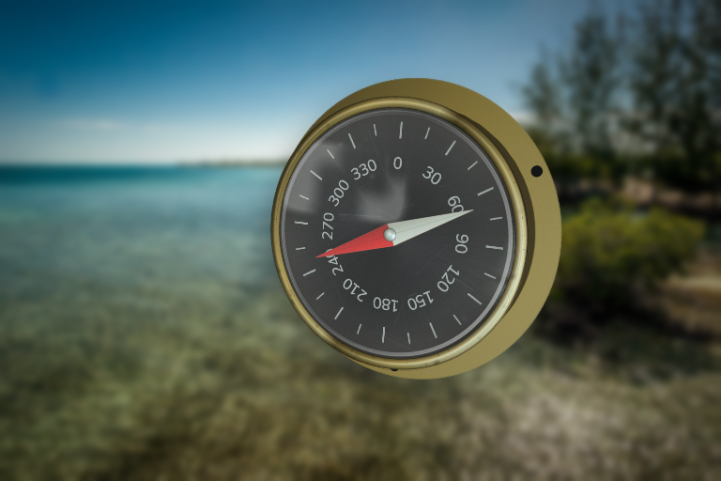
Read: value=247.5 unit=°
